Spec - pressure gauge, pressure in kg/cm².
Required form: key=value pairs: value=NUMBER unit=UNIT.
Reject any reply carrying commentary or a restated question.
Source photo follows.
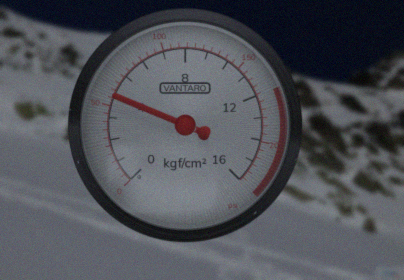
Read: value=4 unit=kg/cm²
